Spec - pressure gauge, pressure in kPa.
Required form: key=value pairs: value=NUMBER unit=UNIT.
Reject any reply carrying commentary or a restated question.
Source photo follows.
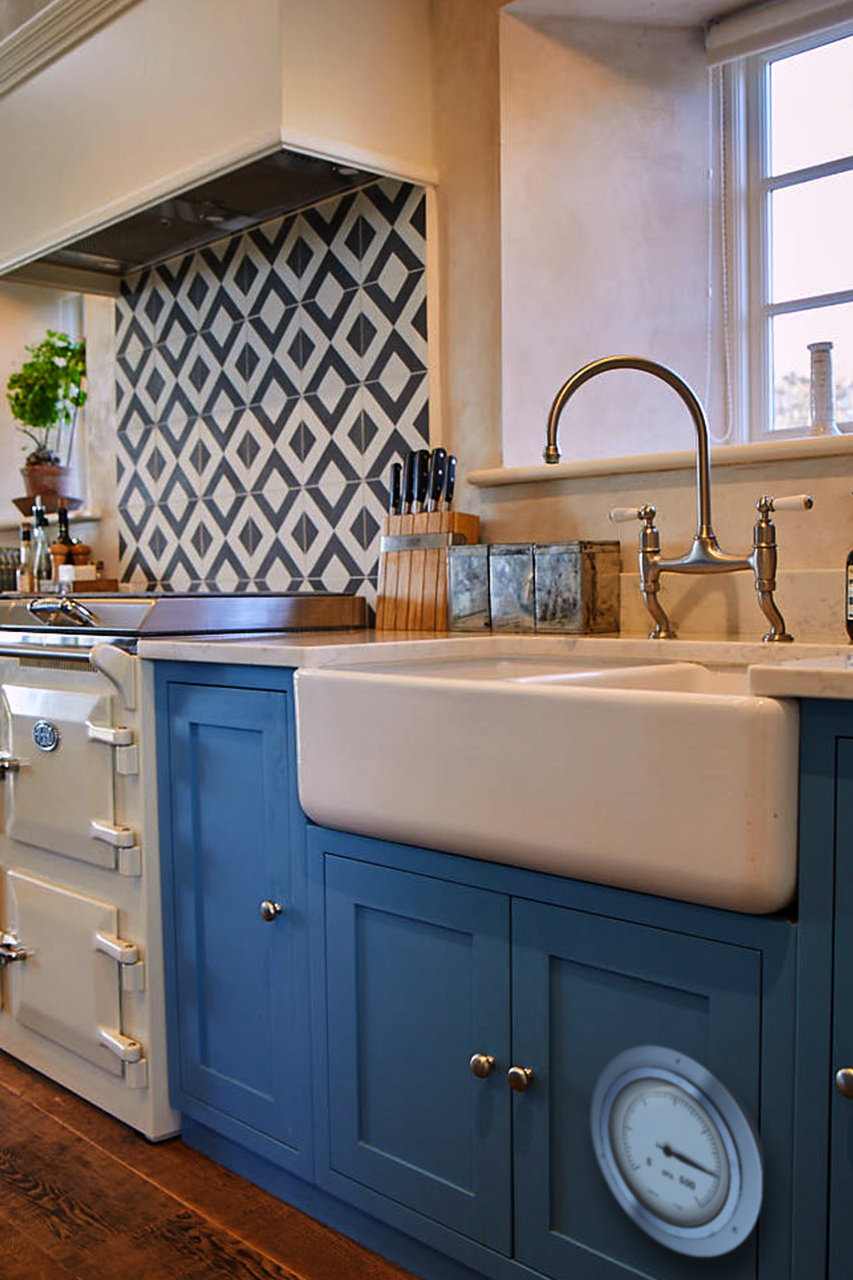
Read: value=500 unit=kPa
